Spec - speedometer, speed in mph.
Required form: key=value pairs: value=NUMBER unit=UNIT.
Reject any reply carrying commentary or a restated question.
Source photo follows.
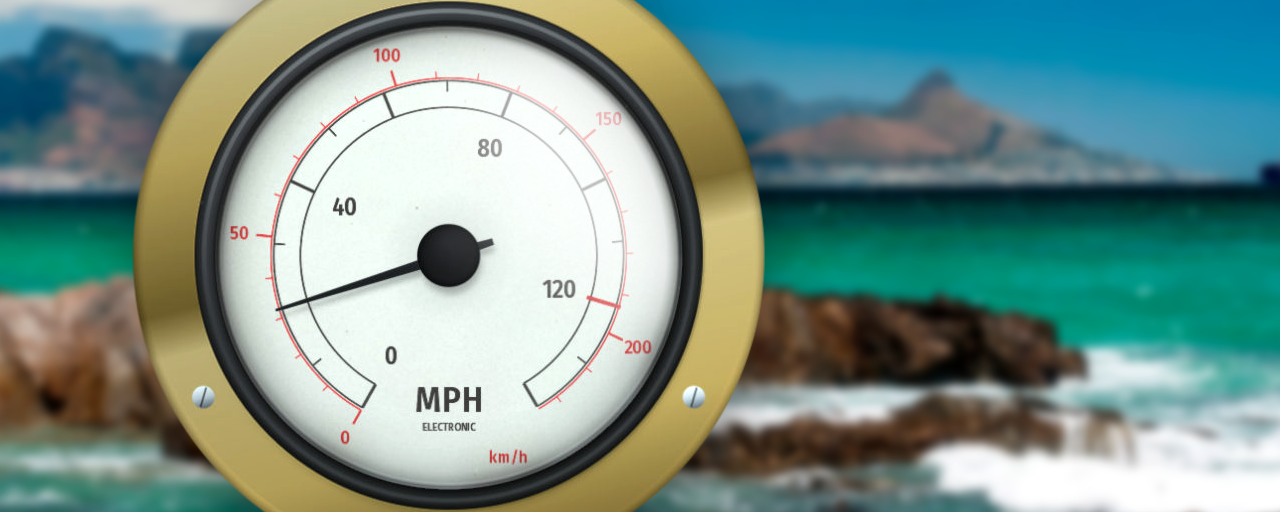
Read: value=20 unit=mph
